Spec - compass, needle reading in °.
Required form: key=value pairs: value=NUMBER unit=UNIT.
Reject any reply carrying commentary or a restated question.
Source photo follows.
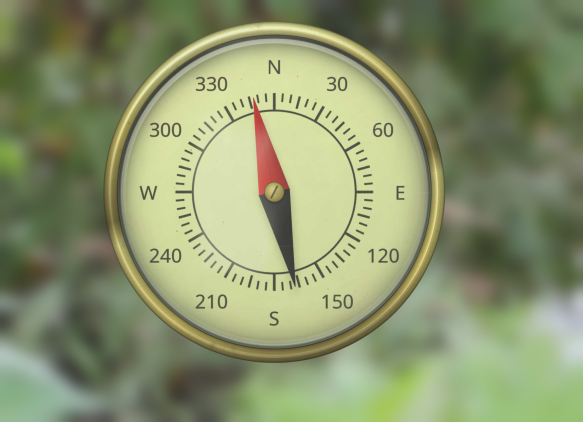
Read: value=347.5 unit=°
